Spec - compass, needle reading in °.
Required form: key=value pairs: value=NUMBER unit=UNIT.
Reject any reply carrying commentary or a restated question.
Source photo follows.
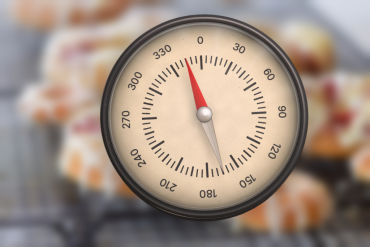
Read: value=345 unit=°
